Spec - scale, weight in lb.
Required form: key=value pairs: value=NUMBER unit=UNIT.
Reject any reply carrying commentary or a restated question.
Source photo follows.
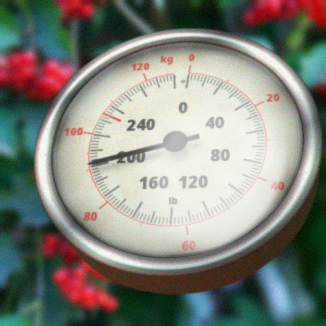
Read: value=200 unit=lb
